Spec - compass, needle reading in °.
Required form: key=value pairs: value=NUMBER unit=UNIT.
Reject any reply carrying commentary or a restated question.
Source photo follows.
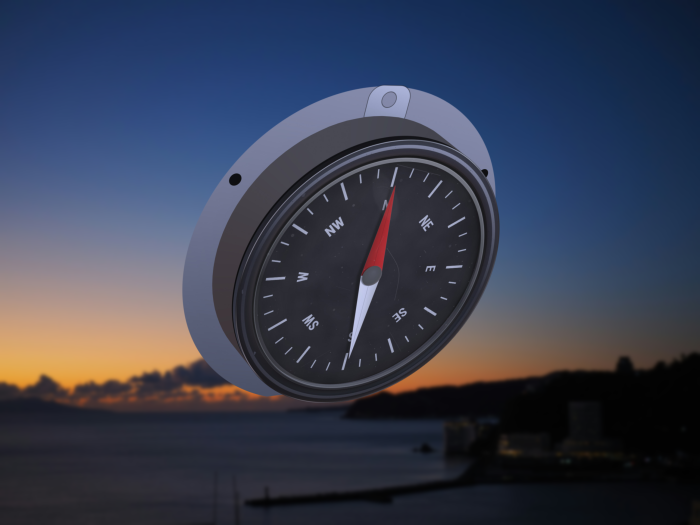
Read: value=0 unit=°
